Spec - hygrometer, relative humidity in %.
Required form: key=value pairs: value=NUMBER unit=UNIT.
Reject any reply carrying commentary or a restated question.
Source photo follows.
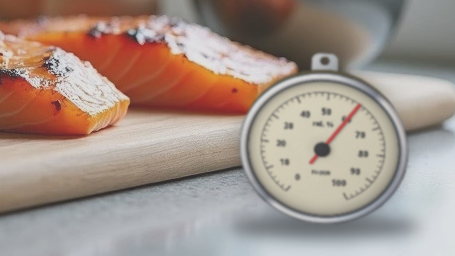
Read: value=60 unit=%
